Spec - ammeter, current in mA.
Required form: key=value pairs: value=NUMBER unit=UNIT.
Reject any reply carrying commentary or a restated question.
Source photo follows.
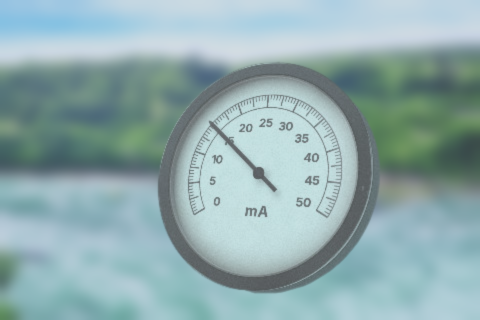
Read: value=15 unit=mA
